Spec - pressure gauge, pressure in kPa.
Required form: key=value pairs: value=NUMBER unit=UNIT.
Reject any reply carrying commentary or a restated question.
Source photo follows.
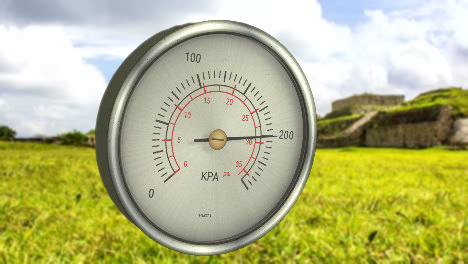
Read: value=200 unit=kPa
